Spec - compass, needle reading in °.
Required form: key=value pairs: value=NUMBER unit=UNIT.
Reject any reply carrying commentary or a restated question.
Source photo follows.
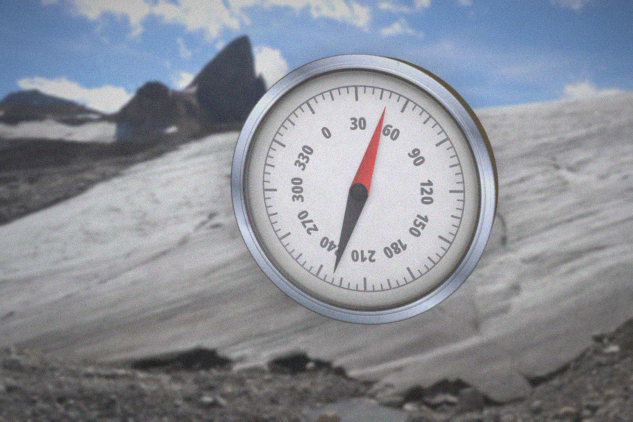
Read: value=50 unit=°
